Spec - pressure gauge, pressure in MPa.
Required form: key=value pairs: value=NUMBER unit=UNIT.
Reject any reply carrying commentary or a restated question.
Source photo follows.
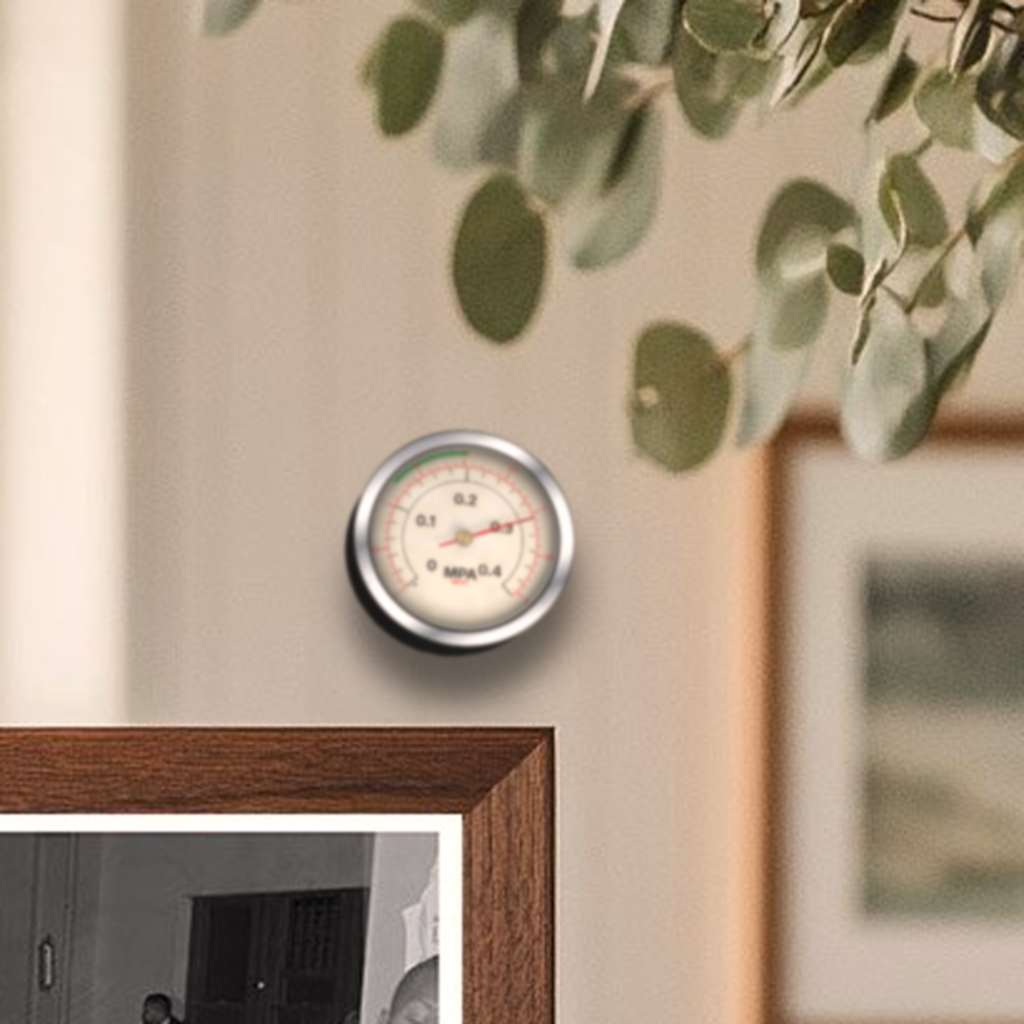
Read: value=0.3 unit=MPa
